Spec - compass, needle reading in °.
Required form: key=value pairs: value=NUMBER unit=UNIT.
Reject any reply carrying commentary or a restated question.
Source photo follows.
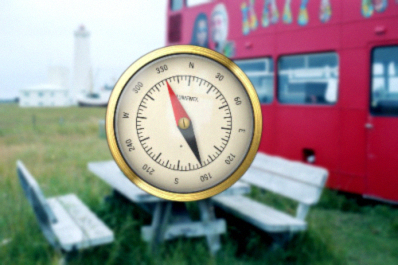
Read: value=330 unit=°
